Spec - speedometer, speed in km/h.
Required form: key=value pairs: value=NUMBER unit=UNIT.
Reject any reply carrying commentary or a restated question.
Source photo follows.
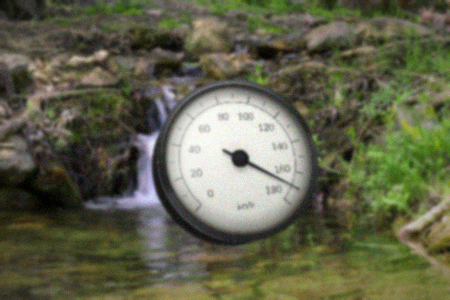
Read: value=170 unit=km/h
